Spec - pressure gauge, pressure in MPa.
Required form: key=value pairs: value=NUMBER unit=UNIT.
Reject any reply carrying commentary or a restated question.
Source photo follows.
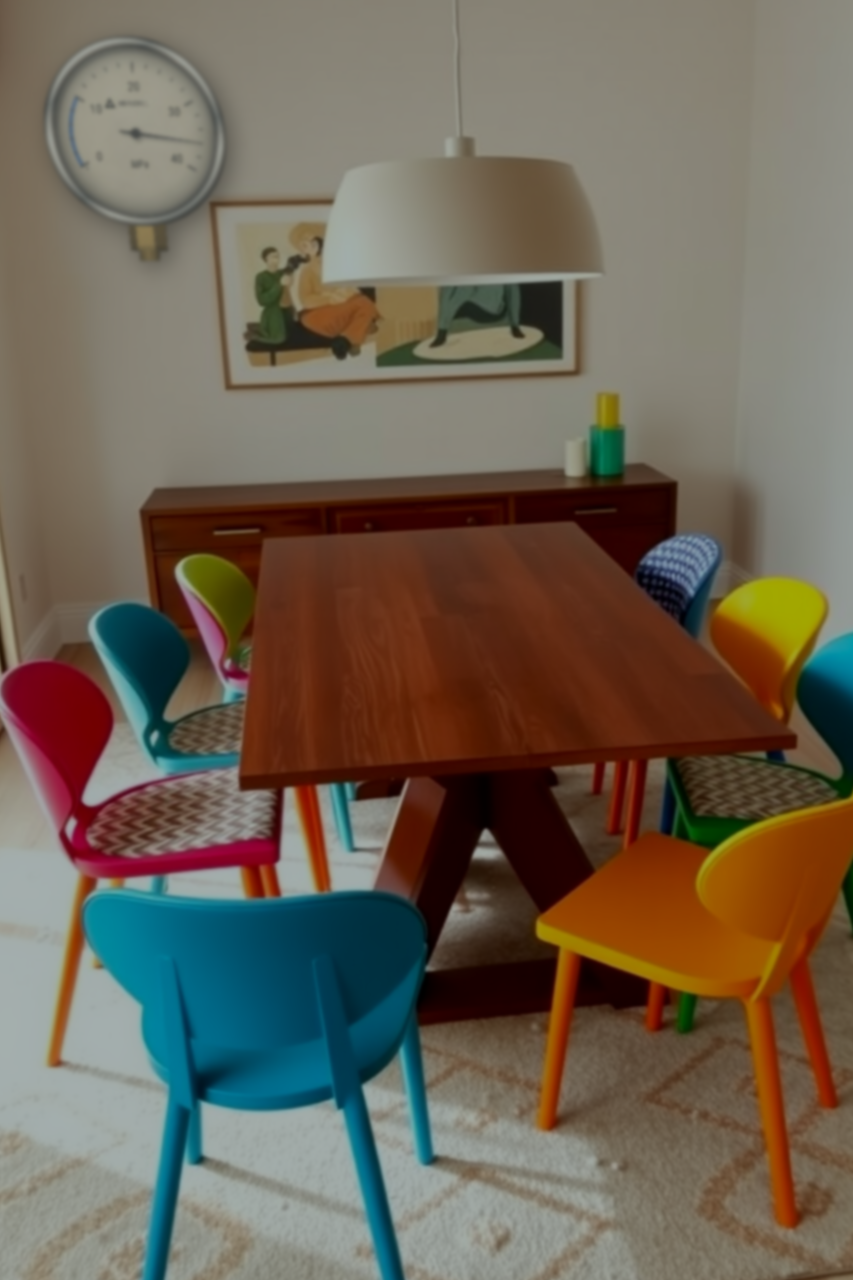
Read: value=36 unit=MPa
